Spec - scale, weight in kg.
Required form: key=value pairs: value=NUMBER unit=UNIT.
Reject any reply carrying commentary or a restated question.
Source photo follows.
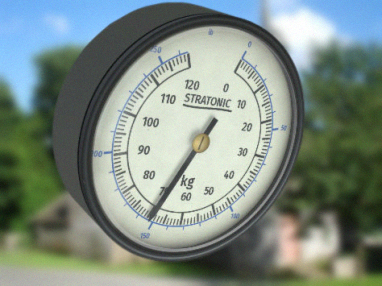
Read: value=70 unit=kg
